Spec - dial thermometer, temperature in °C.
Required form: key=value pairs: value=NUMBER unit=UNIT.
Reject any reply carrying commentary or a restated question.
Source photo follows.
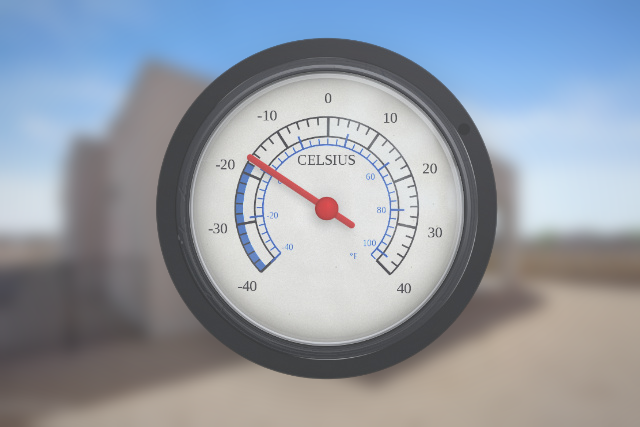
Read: value=-17 unit=°C
